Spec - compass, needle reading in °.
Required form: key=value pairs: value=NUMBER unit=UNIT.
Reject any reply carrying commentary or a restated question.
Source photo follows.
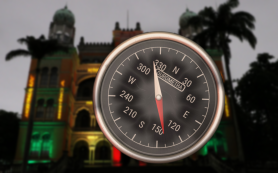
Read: value=140 unit=°
